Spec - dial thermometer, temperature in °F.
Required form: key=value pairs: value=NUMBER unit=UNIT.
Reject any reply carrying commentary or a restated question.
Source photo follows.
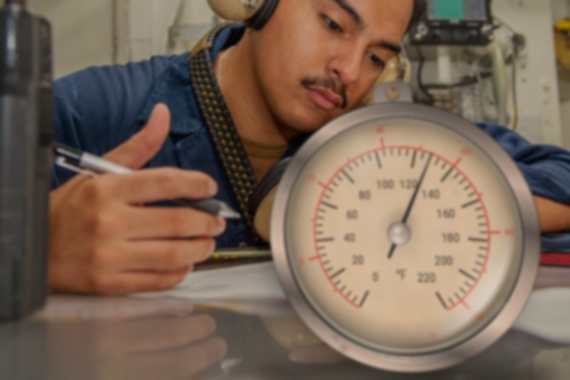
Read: value=128 unit=°F
